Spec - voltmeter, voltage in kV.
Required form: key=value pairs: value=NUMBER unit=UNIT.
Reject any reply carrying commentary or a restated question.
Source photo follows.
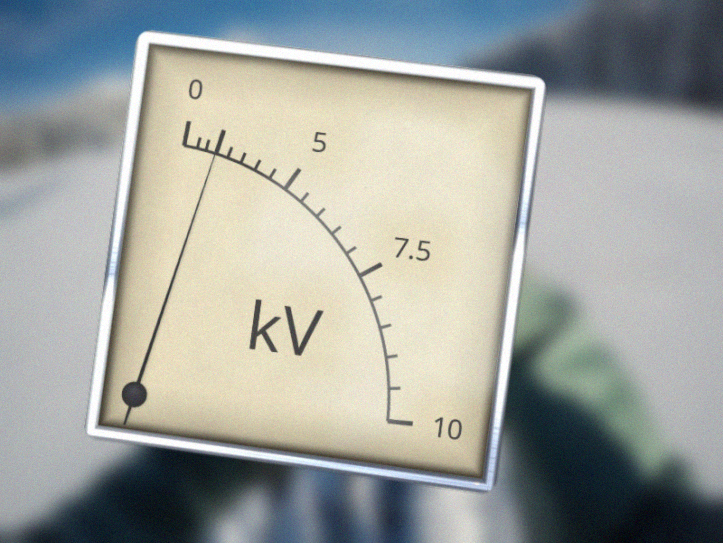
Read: value=2.5 unit=kV
